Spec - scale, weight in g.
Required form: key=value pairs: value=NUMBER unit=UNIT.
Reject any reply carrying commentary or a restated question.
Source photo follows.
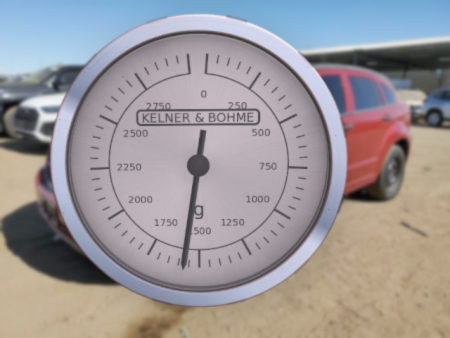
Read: value=1575 unit=g
